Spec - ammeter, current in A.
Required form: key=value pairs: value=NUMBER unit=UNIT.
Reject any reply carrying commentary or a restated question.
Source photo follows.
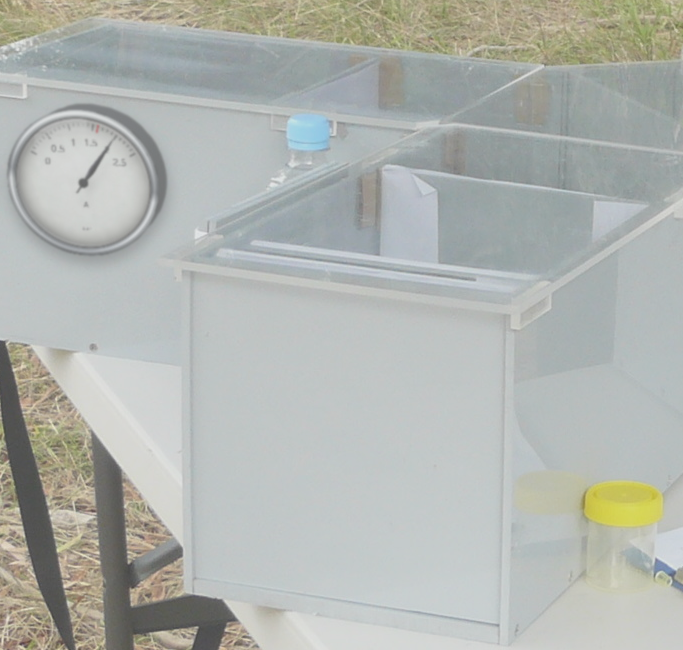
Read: value=2 unit=A
